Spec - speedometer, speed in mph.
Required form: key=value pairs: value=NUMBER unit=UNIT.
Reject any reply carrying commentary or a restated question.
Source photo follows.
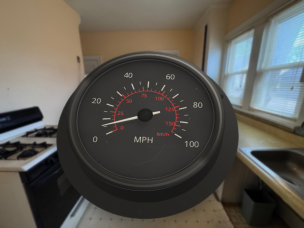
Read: value=5 unit=mph
